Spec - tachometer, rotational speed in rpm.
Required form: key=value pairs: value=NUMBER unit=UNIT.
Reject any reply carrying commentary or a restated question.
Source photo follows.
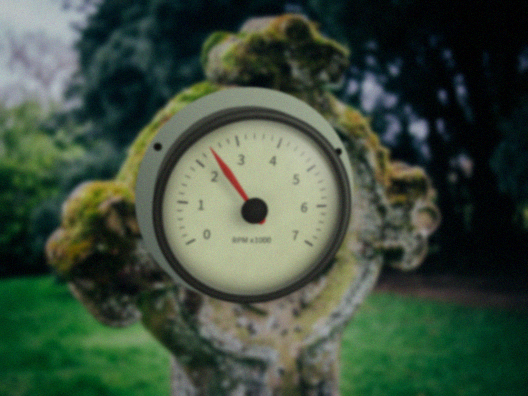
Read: value=2400 unit=rpm
